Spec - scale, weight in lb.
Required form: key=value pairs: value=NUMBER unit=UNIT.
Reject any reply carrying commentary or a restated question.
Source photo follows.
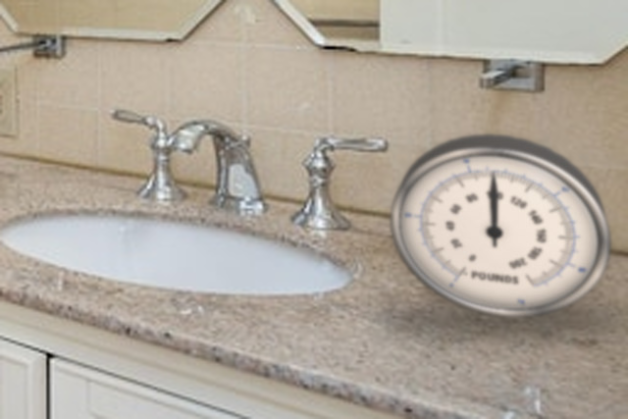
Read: value=100 unit=lb
